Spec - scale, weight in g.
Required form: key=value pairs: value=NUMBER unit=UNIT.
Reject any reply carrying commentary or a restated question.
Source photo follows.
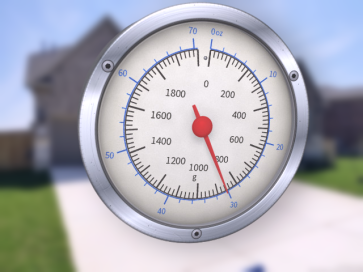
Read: value=860 unit=g
